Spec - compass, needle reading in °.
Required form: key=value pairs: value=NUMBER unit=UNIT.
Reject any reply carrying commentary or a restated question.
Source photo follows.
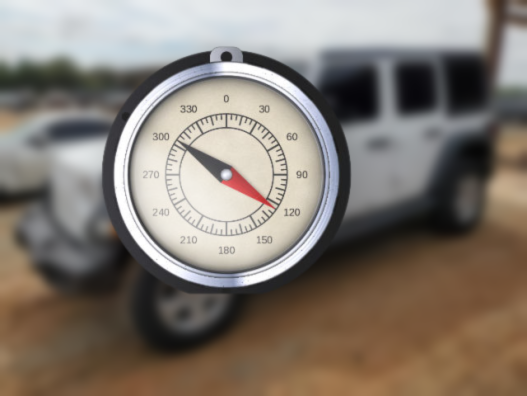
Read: value=125 unit=°
